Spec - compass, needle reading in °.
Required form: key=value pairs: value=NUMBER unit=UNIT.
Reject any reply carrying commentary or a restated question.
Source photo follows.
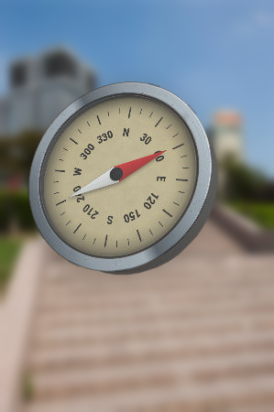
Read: value=60 unit=°
